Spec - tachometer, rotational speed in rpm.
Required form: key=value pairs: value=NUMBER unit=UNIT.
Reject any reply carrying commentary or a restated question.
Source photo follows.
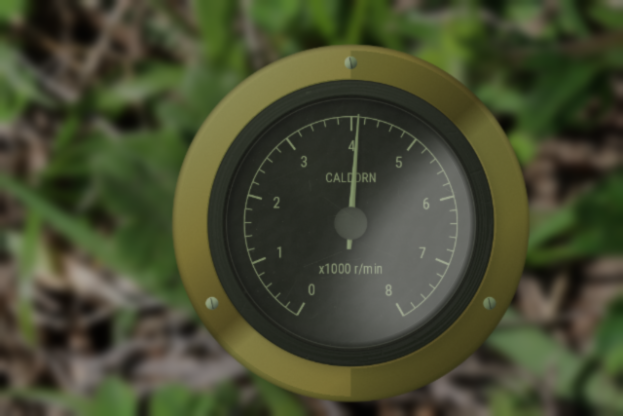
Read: value=4100 unit=rpm
